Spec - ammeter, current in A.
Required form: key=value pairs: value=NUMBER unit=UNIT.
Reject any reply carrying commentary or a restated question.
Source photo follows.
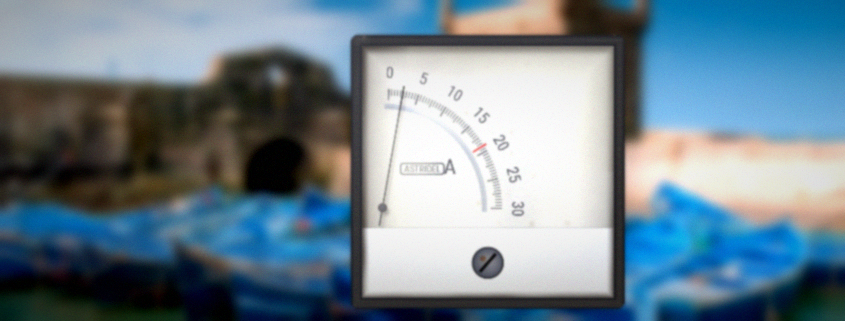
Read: value=2.5 unit=A
